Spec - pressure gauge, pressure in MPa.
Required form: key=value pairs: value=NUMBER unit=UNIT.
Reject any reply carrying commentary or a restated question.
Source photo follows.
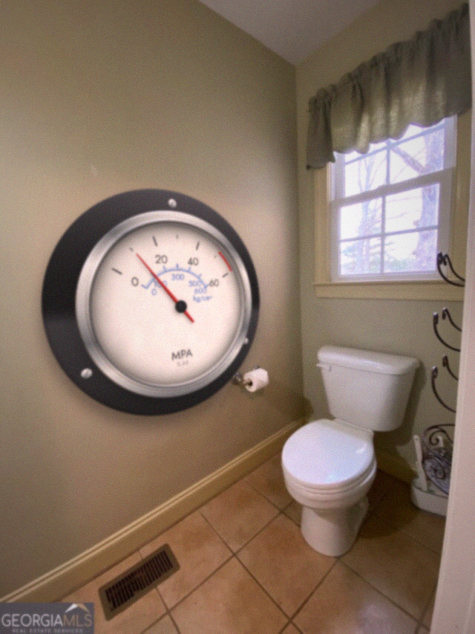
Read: value=10 unit=MPa
